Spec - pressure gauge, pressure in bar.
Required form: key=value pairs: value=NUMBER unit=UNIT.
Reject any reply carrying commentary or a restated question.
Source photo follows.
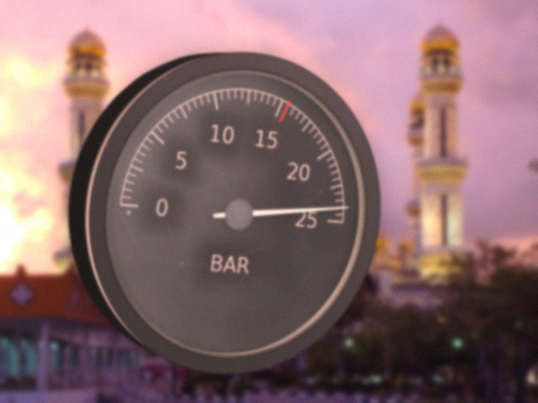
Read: value=24 unit=bar
